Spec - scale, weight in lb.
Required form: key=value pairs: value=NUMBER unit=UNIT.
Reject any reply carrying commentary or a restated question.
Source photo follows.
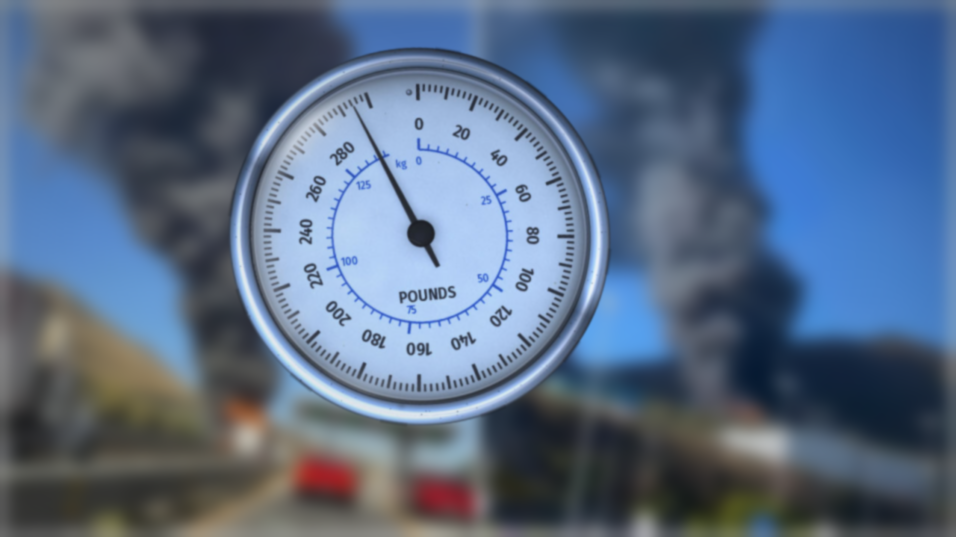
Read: value=294 unit=lb
